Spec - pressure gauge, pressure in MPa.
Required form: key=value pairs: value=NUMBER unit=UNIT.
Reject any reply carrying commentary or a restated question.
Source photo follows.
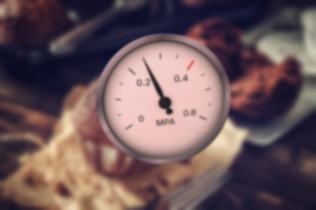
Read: value=0.25 unit=MPa
